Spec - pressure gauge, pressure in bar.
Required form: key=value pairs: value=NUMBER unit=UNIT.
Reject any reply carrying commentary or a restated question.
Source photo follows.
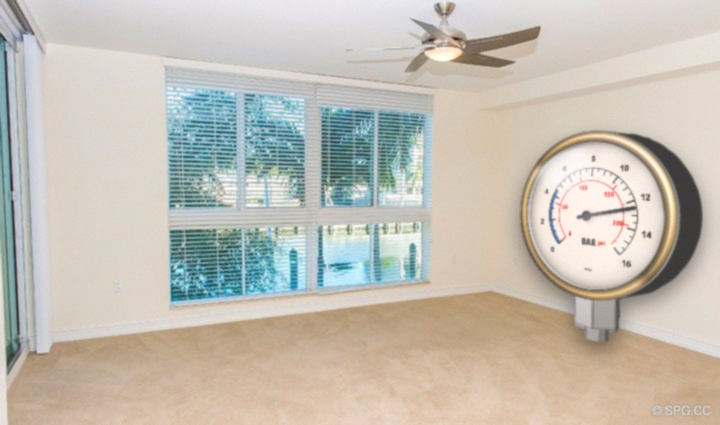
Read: value=12.5 unit=bar
